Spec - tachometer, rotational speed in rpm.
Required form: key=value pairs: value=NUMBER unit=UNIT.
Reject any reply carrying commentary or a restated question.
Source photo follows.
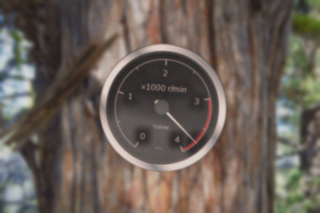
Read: value=3750 unit=rpm
